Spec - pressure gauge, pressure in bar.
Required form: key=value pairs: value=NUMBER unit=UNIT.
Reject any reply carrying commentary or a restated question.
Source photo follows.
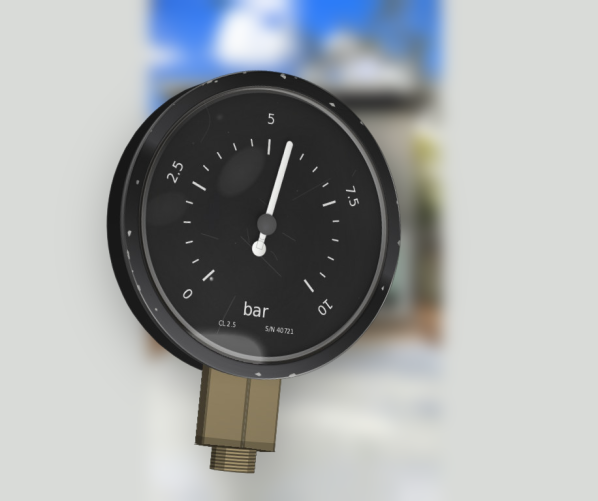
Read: value=5.5 unit=bar
